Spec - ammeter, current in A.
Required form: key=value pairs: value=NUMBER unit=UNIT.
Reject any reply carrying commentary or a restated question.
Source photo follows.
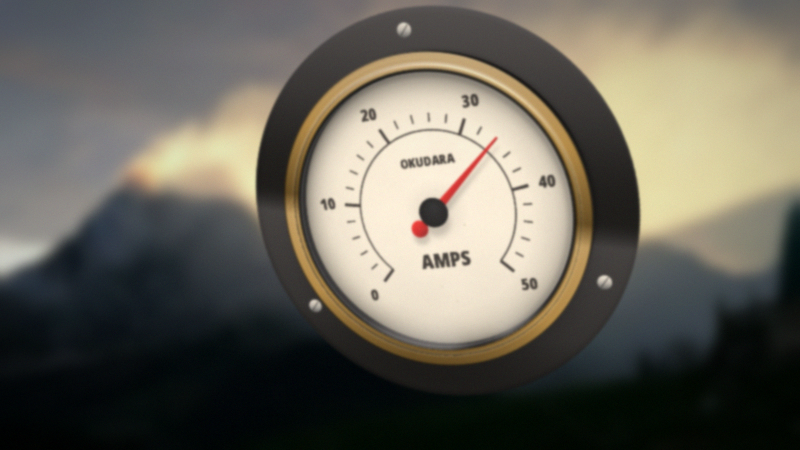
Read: value=34 unit=A
